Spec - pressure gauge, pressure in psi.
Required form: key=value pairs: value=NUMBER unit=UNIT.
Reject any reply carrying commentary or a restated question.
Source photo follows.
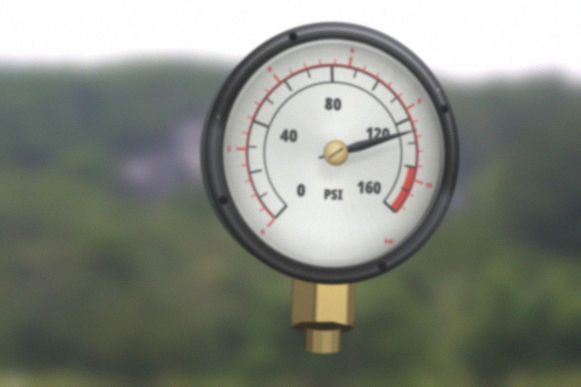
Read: value=125 unit=psi
